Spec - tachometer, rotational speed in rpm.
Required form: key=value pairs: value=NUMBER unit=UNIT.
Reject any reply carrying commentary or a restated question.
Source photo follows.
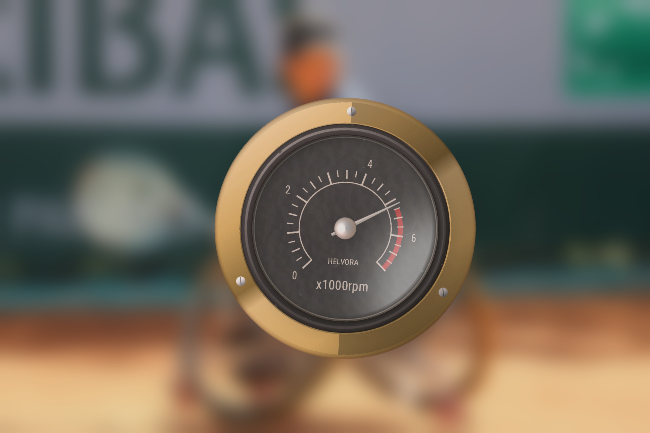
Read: value=5125 unit=rpm
